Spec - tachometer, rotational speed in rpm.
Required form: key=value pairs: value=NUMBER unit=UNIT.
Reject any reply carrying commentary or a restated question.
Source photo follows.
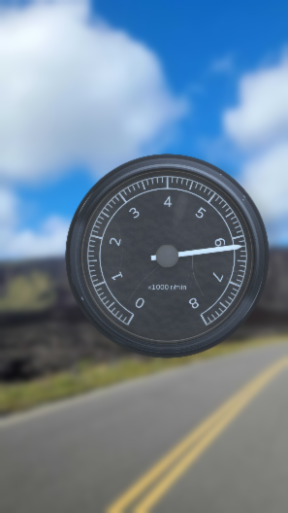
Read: value=6200 unit=rpm
